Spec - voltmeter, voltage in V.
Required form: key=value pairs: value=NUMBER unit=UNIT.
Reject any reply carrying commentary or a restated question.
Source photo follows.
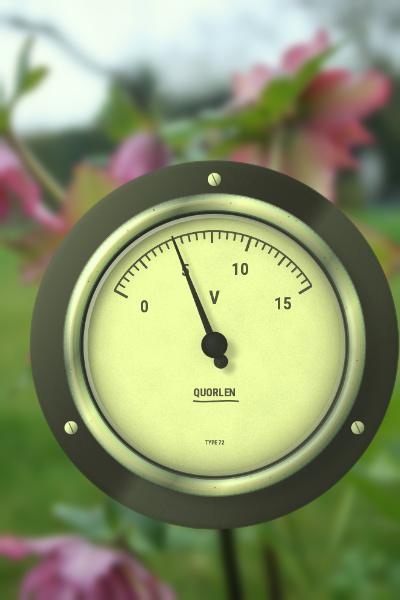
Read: value=5 unit=V
